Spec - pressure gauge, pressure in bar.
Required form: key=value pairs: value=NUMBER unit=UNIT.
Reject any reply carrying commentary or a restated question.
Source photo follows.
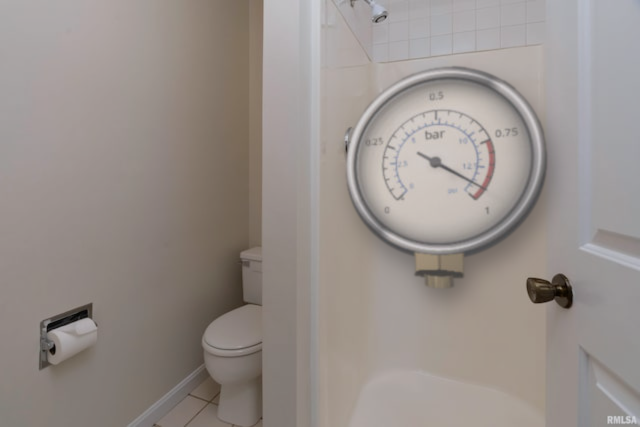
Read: value=0.95 unit=bar
